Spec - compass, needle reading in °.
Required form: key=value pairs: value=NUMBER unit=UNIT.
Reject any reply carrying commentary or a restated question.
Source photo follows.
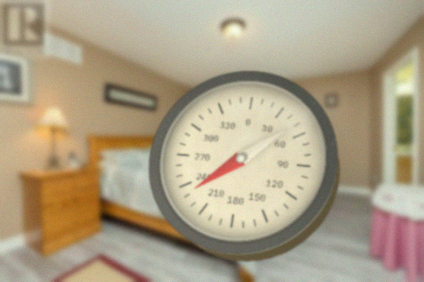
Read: value=230 unit=°
